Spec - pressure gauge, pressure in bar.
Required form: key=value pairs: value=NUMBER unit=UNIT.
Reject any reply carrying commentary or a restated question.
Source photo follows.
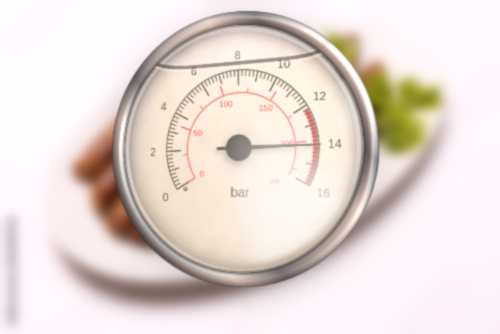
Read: value=14 unit=bar
